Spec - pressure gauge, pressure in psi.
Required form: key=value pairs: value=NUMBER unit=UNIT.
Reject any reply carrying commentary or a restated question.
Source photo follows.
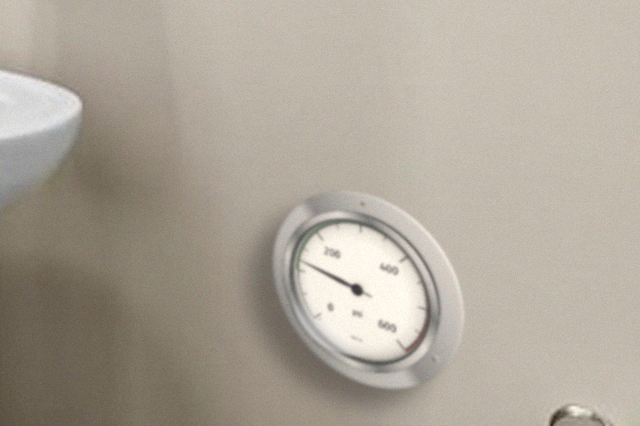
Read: value=125 unit=psi
